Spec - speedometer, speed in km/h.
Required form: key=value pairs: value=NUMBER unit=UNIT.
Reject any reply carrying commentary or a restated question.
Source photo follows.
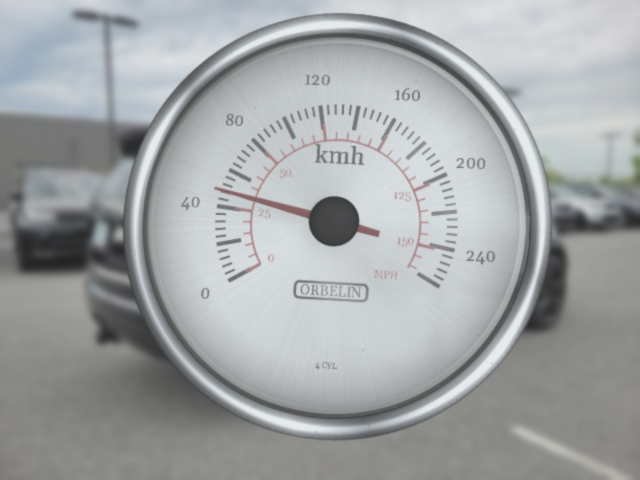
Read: value=48 unit=km/h
